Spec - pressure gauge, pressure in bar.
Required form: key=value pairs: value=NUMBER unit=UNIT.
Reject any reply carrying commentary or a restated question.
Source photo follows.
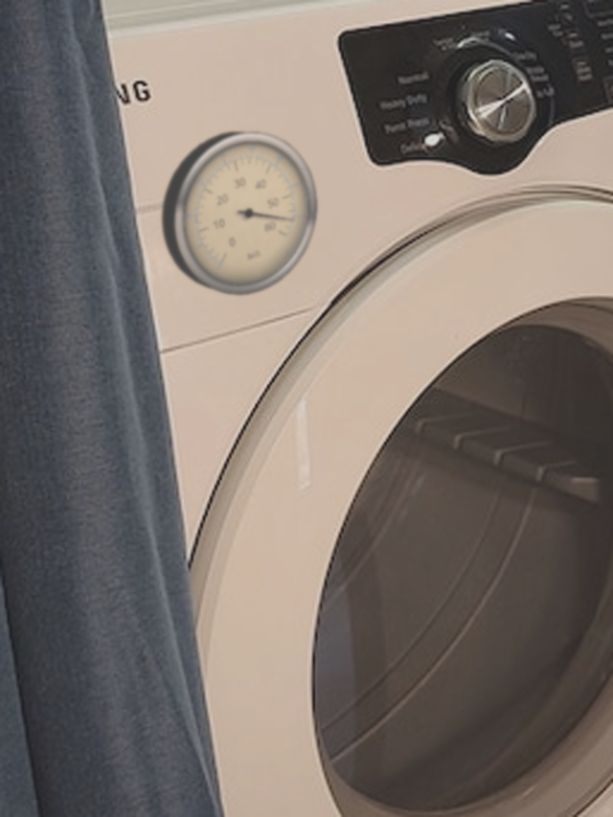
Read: value=56 unit=bar
